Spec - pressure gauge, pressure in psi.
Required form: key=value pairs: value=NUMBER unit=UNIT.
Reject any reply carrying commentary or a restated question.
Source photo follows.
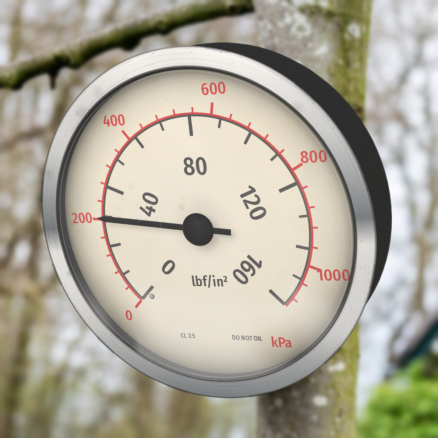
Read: value=30 unit=psi
